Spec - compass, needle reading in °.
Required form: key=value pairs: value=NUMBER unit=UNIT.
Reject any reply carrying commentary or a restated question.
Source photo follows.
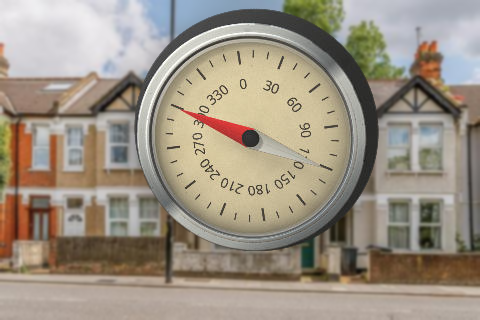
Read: value=300 unit=°
